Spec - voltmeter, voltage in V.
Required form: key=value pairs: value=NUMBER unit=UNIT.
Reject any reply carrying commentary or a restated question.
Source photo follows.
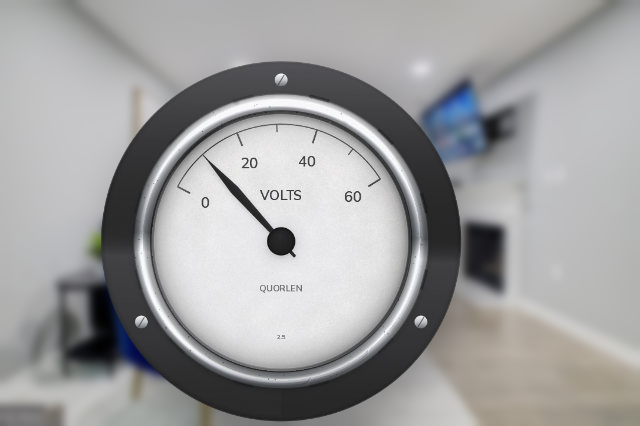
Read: value=10 unit=V
